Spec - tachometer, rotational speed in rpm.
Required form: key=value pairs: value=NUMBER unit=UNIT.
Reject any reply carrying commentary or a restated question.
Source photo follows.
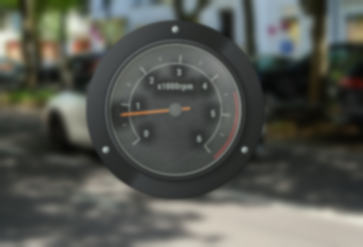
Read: value=750 unit=rpm
